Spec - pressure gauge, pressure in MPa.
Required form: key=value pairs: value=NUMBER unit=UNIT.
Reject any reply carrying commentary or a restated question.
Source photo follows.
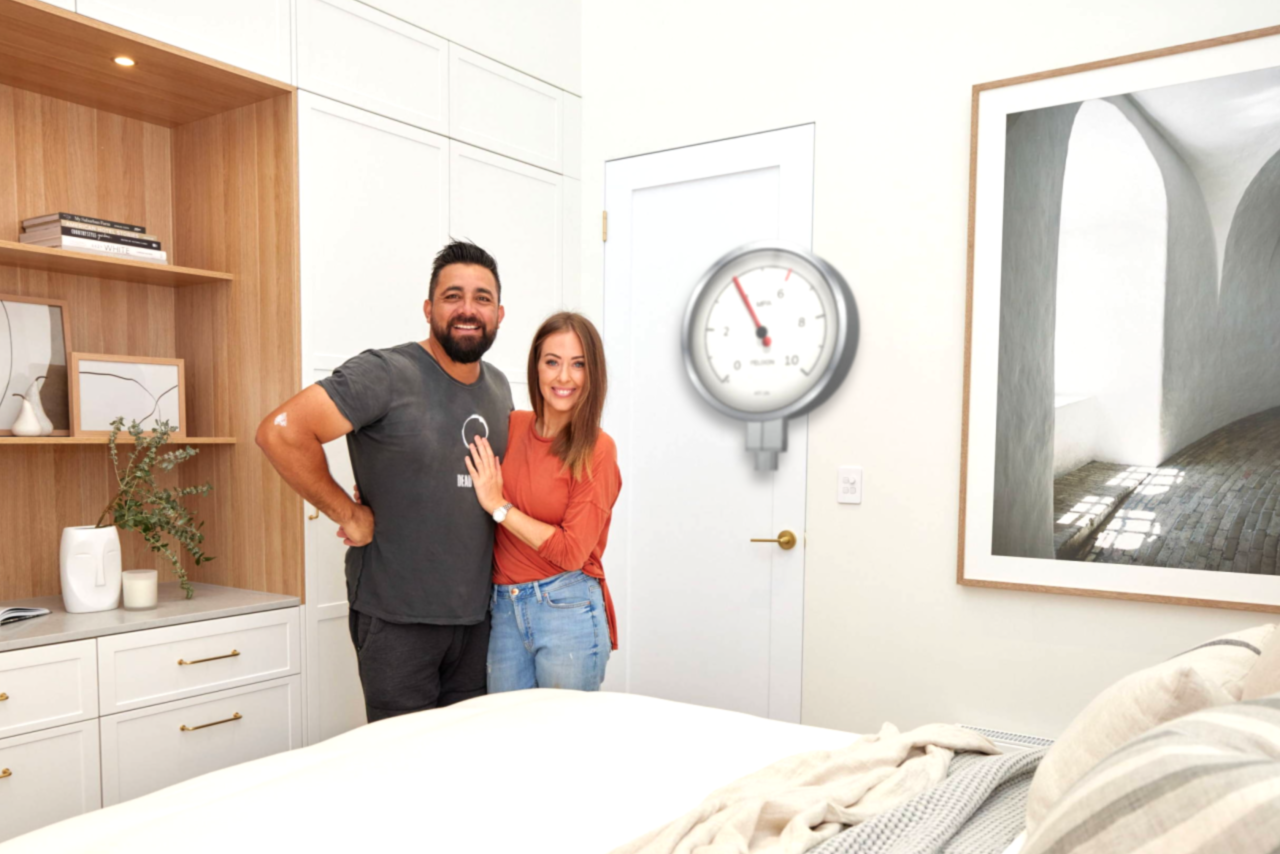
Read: value=4 unit=MPa
